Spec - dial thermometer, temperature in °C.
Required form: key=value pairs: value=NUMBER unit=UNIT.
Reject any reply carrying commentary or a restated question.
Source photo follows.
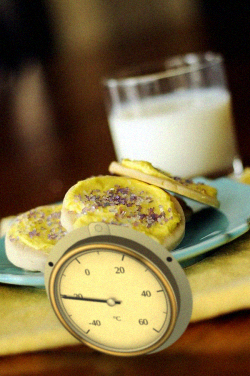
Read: value=-20 unit=°C
